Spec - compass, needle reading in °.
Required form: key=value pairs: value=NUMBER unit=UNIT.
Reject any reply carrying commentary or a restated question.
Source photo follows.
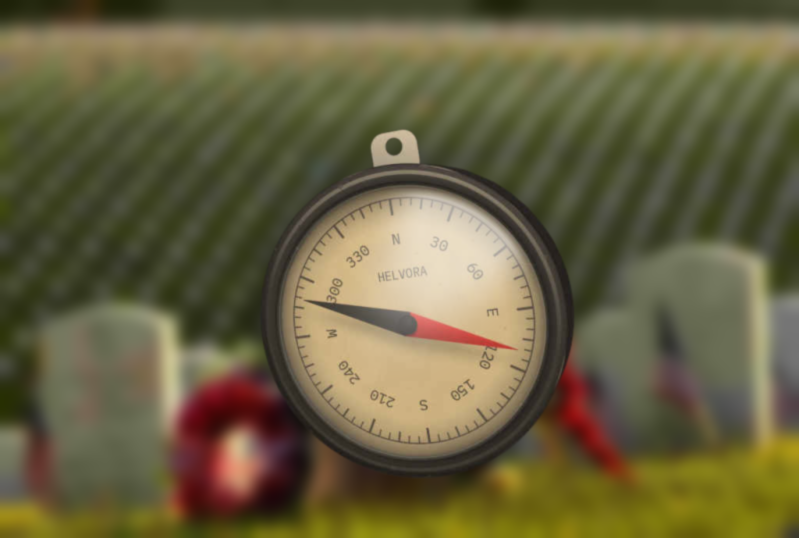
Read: value=110 unit=°
